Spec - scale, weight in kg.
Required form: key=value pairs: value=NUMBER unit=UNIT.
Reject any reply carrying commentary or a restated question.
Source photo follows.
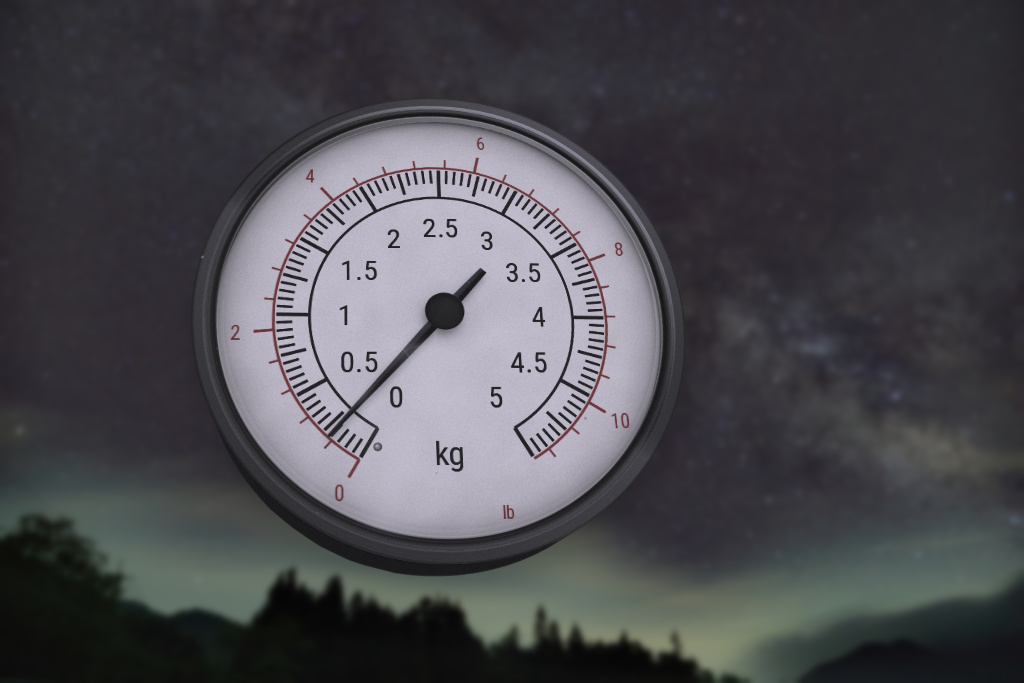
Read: value=0.2 unit=kg
